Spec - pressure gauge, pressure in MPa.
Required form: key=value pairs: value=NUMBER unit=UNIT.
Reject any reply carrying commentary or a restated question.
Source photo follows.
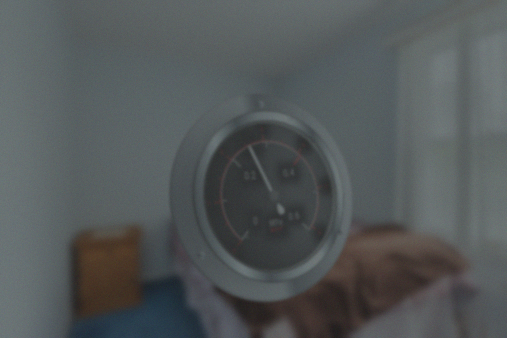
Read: value=0.25 unit=MPa
